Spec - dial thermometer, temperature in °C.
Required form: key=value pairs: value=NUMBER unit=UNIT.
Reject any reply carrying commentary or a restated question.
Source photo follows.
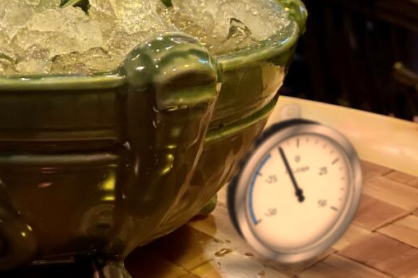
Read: value=-10 unit=°C
